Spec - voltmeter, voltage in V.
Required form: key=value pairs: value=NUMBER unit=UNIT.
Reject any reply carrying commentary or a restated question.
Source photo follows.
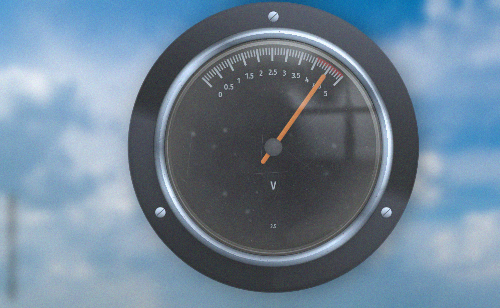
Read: value=4.5 unit=V
